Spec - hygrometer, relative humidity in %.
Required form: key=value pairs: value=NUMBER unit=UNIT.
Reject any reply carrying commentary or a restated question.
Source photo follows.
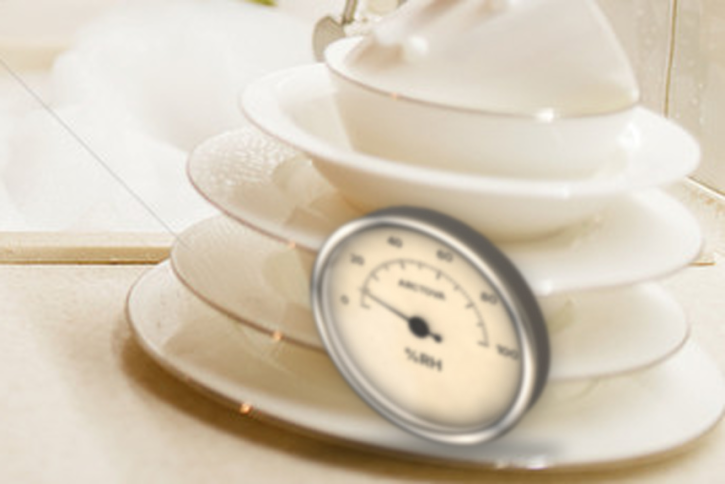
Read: value=10 unit=%
